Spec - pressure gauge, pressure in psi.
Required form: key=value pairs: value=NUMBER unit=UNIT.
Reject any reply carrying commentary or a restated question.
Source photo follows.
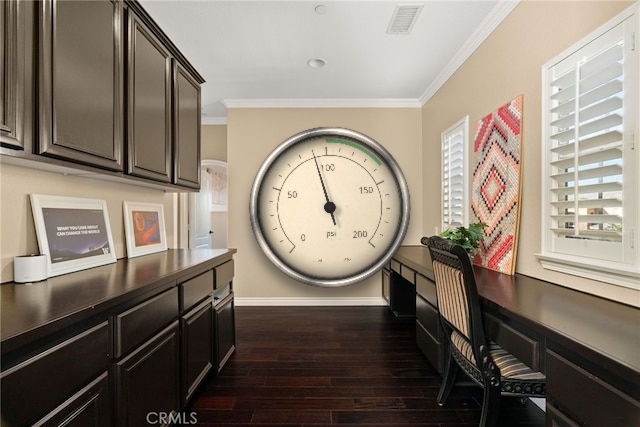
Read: value=90 unit=psi
